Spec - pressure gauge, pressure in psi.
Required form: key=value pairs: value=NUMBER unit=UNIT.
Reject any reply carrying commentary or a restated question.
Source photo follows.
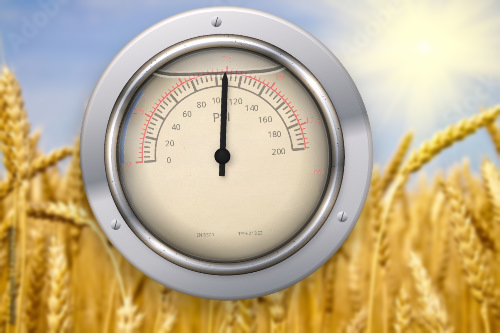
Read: value=108 unit=psi
